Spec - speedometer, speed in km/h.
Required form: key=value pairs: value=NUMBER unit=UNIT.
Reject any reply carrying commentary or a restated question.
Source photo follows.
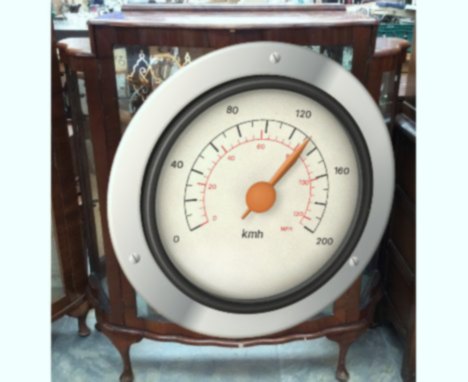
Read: value=130 unit=km/h
